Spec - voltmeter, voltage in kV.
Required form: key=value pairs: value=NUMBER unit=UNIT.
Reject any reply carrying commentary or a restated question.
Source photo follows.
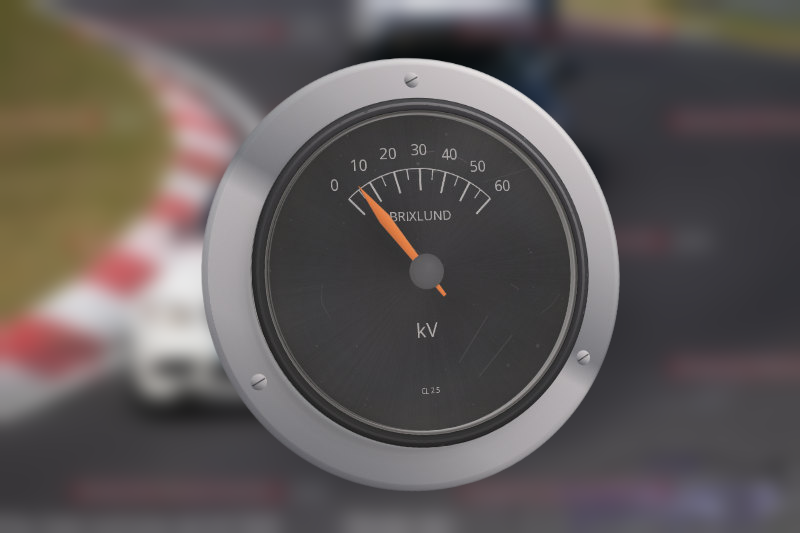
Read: value=5 unit=kV
